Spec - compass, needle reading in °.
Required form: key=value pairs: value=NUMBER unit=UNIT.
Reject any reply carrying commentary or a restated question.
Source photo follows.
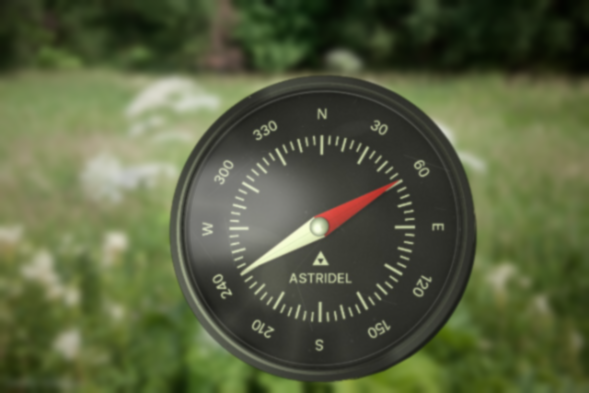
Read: value=60 unit=°
